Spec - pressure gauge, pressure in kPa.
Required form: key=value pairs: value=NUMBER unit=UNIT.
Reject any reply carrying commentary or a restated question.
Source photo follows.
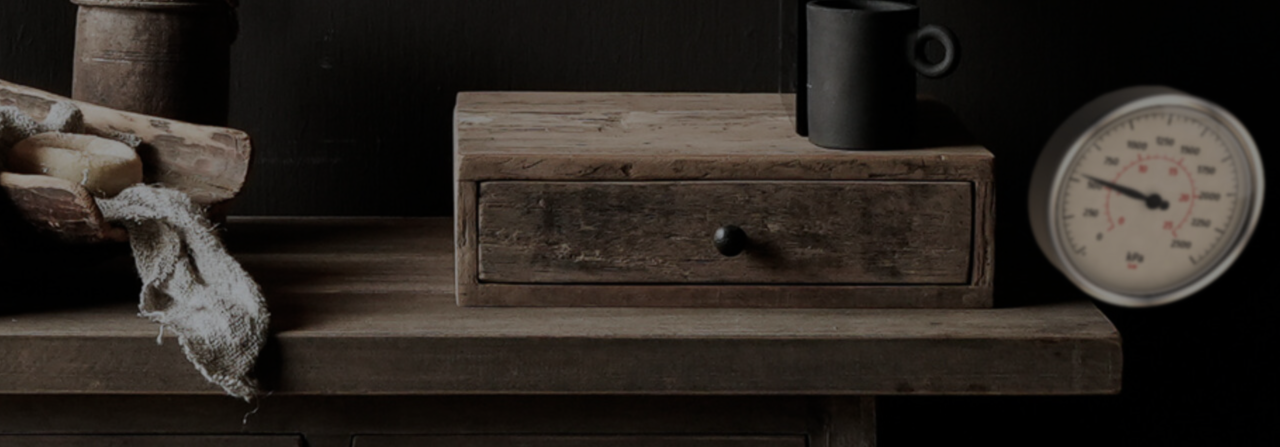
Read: value=550 unit=kPa
